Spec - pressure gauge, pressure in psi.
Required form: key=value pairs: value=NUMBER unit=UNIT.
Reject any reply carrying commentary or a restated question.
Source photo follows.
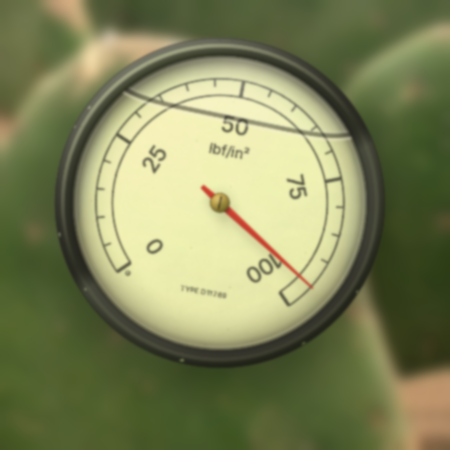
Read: value=95 unit=psi
